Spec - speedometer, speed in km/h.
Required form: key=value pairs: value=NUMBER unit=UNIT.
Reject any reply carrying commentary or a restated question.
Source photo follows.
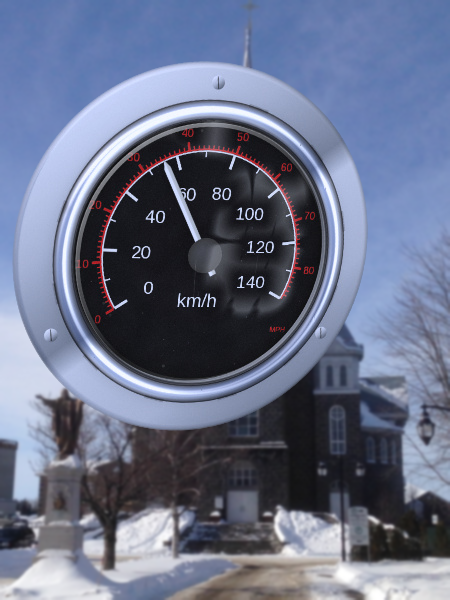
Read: value=55 unit=km/h
